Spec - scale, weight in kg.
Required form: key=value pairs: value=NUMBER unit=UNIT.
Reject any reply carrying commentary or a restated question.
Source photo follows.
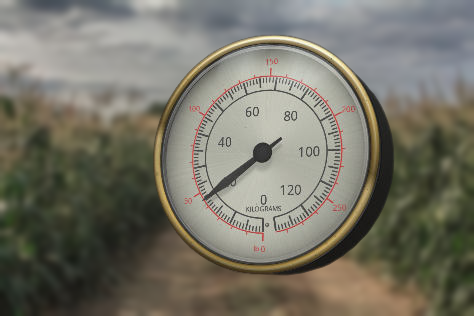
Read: value=20 unit=kg
